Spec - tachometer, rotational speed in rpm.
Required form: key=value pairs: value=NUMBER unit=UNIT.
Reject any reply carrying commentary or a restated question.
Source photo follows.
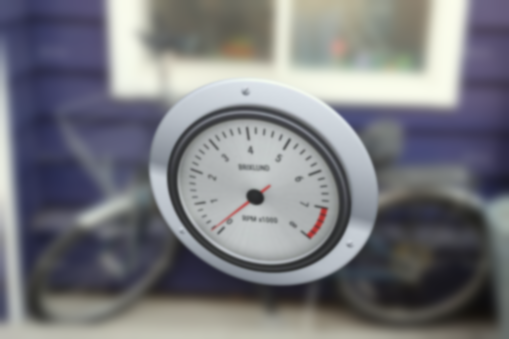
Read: value=200 unit=rpm
